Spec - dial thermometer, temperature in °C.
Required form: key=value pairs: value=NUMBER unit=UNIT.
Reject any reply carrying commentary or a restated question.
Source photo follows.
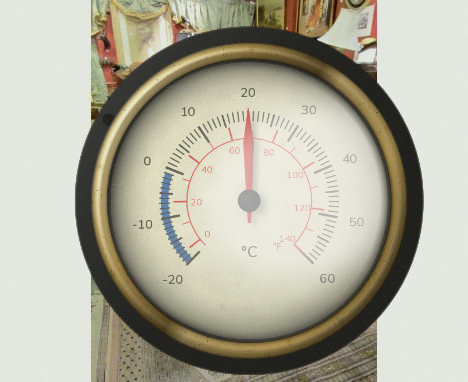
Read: value=20 unit=°C
